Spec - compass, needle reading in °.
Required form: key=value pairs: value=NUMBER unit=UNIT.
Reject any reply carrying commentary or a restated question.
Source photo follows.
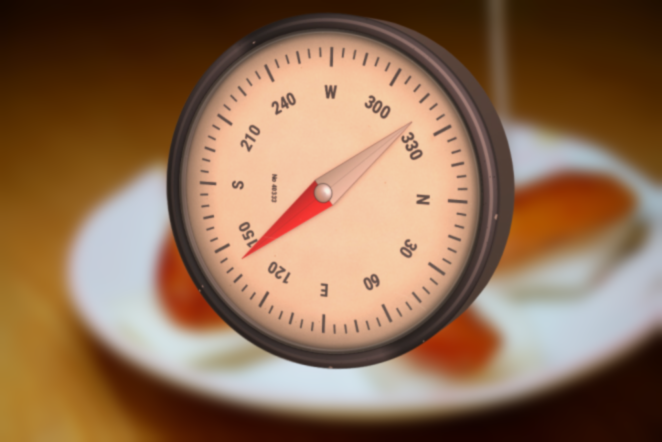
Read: value=140 unit=°
